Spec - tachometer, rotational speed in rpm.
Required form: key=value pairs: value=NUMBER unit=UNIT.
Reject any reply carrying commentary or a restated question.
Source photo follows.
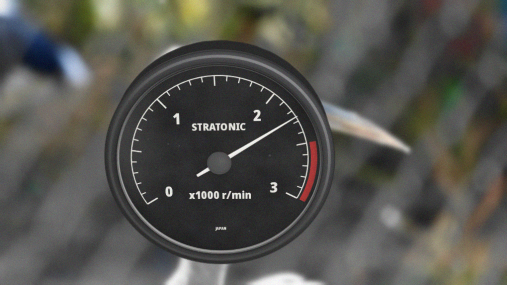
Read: value=2250 unit=rpm
